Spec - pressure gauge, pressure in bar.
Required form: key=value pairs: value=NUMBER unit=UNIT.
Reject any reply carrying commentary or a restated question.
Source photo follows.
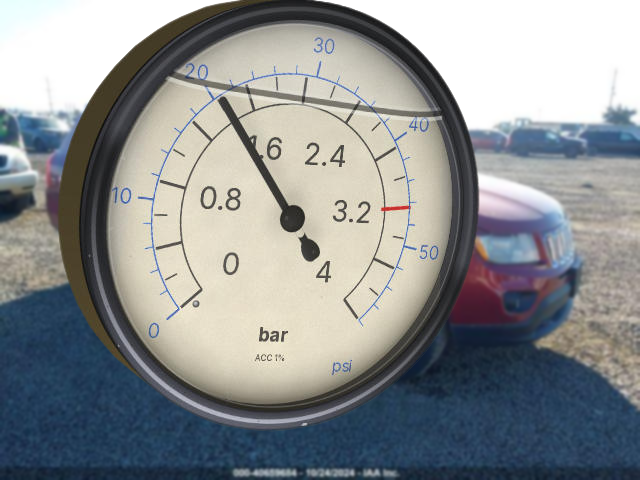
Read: value=1.4 unit=bar
